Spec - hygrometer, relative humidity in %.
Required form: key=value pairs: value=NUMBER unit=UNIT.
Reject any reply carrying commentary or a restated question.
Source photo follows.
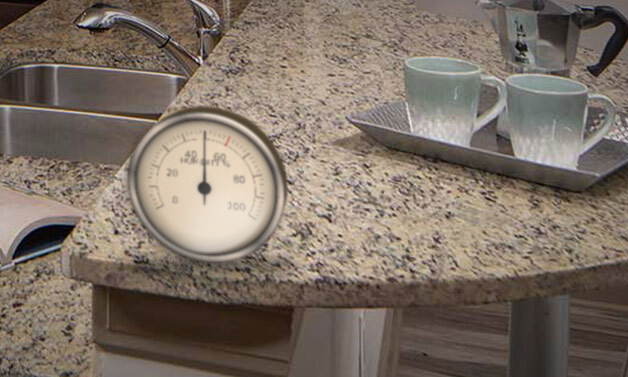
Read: value=50 unit=%
